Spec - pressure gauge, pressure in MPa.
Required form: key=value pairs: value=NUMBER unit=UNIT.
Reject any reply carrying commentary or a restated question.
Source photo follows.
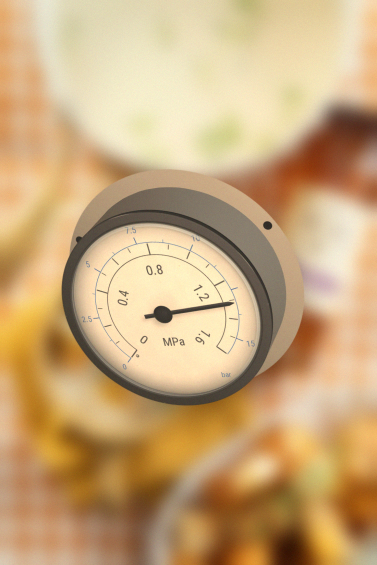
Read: value=1.3 unit=MPa
